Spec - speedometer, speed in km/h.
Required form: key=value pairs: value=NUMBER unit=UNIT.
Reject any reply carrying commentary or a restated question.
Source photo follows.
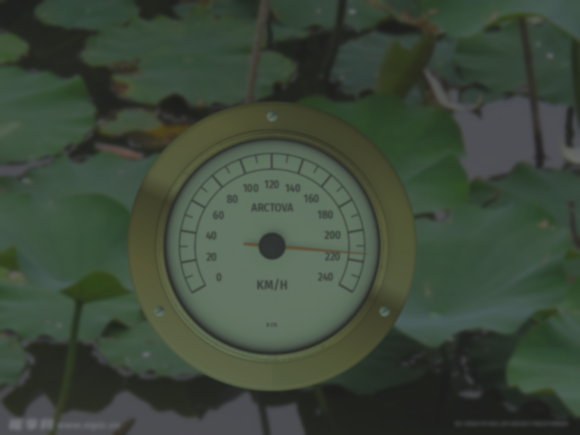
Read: value=215 unit=km/h
